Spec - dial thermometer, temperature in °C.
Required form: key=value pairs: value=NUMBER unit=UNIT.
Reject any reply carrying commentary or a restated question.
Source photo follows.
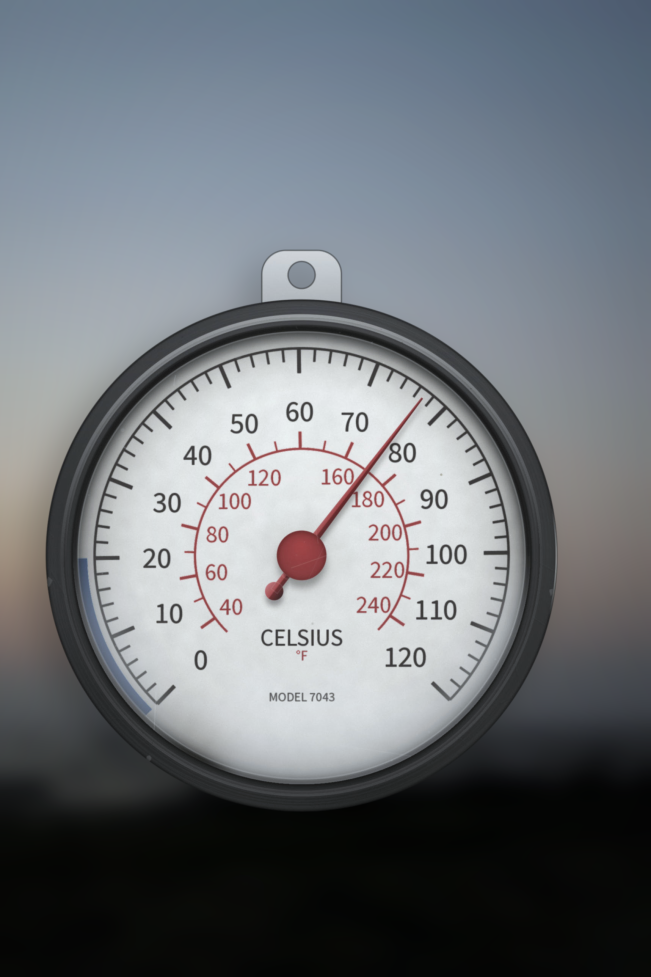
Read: value=77 unit=°C
